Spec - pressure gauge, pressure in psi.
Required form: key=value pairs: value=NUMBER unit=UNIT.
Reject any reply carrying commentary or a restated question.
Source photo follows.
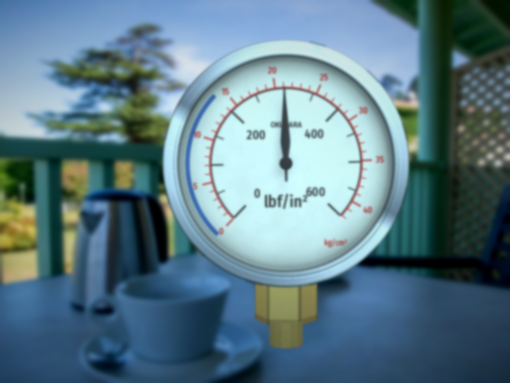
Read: value=300 unit=psi
